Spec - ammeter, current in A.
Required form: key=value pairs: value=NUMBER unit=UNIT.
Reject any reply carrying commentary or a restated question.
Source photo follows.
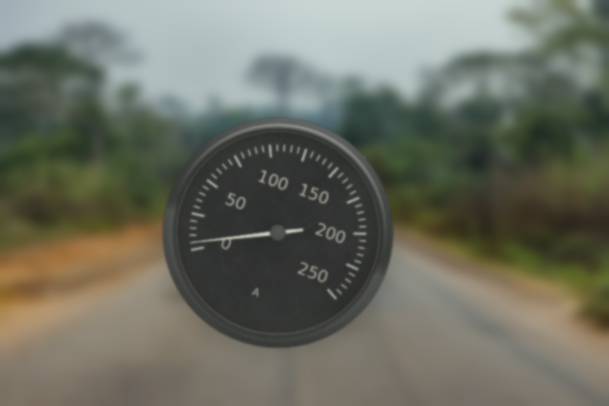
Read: value=5 unit=A
